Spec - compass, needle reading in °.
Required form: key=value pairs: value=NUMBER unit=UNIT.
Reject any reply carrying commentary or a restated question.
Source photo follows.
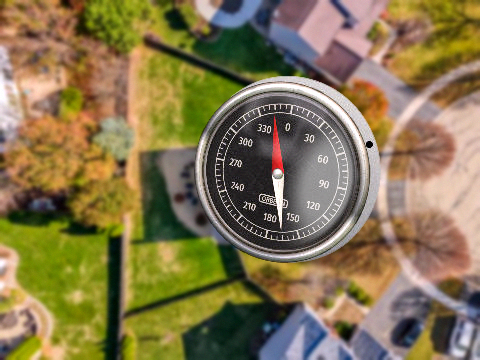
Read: value=345 unit=°
